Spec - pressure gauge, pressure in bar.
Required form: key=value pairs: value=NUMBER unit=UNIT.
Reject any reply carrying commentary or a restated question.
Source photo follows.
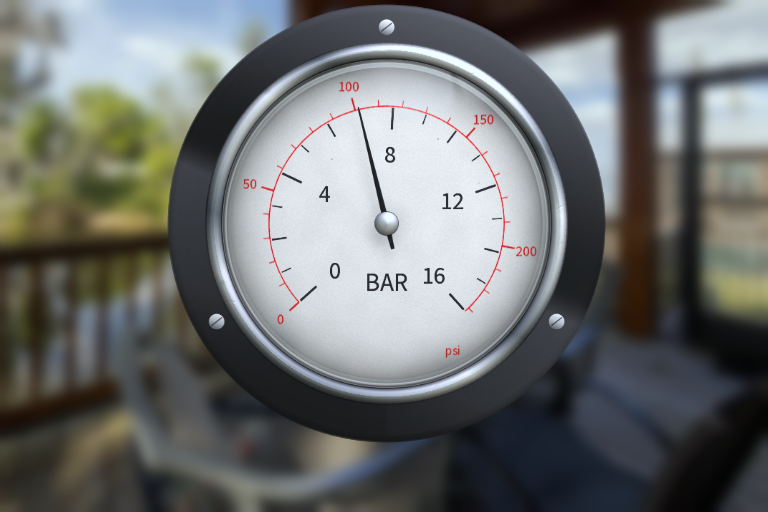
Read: value=7 unit=bar
